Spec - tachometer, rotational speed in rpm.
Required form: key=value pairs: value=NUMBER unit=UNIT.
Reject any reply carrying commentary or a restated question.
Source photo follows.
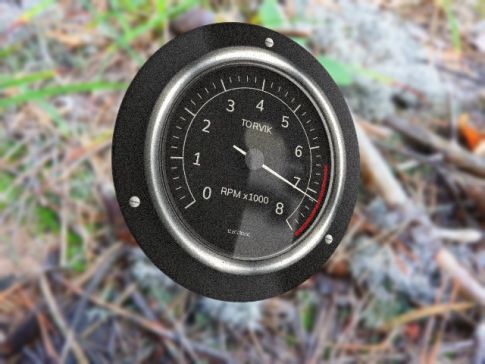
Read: value=7200 unit=rpm
